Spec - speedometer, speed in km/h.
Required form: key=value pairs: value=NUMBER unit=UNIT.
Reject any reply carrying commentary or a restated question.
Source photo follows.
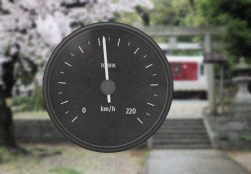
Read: value=105 unit=km/h
